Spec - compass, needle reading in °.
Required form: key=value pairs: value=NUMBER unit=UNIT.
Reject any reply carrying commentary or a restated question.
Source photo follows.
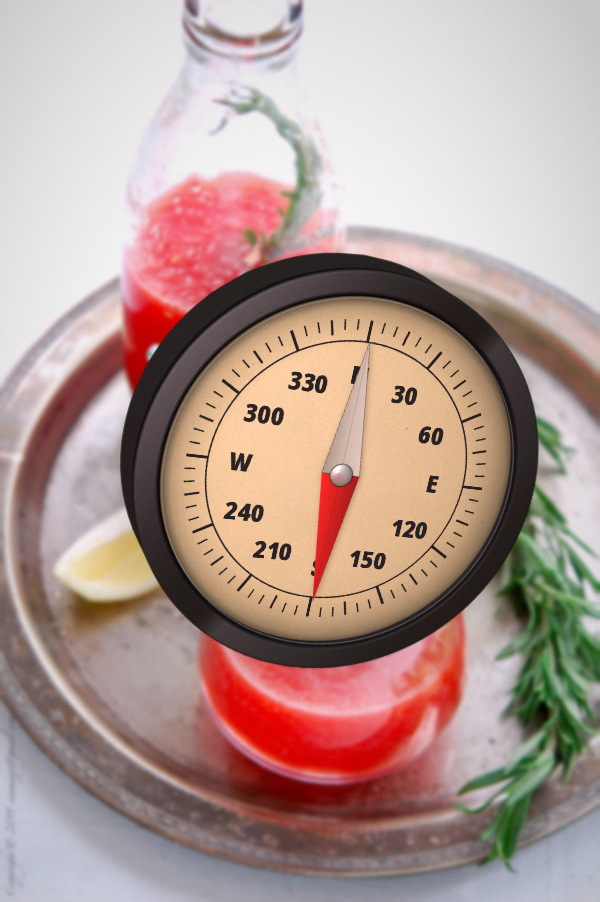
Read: value=180 unit=°
